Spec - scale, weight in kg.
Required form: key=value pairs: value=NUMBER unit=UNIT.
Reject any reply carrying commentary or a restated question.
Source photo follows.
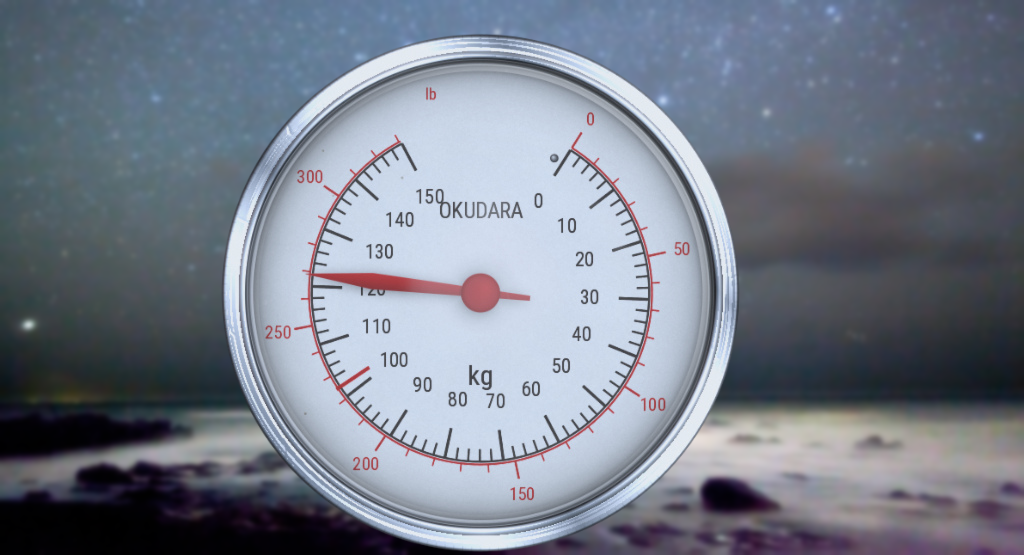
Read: value=122 unit=kg
